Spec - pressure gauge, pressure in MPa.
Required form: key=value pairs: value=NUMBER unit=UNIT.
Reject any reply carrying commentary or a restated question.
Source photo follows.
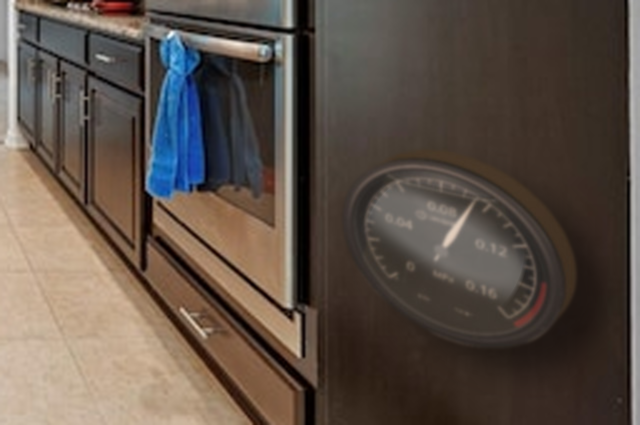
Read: value=0.095 unit=MPa
